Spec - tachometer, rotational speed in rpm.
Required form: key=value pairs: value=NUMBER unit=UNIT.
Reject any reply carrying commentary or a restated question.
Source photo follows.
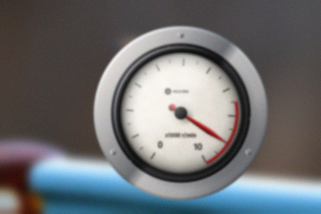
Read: value=9000 unit=rpm
